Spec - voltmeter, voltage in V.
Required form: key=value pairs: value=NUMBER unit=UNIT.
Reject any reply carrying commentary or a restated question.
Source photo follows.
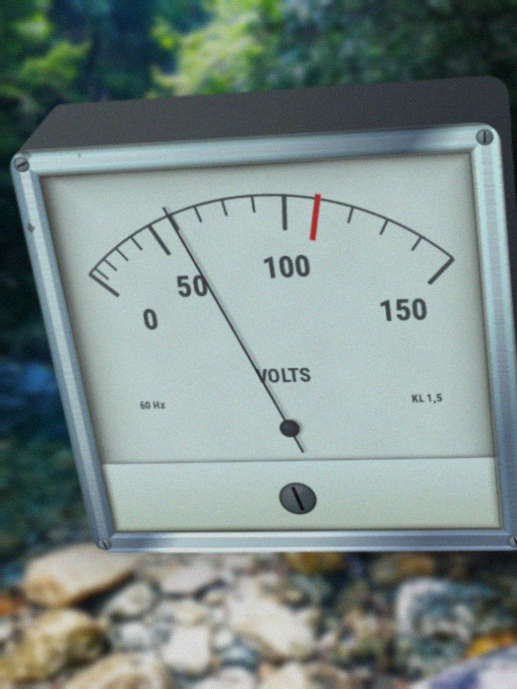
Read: value=60 unit=V
